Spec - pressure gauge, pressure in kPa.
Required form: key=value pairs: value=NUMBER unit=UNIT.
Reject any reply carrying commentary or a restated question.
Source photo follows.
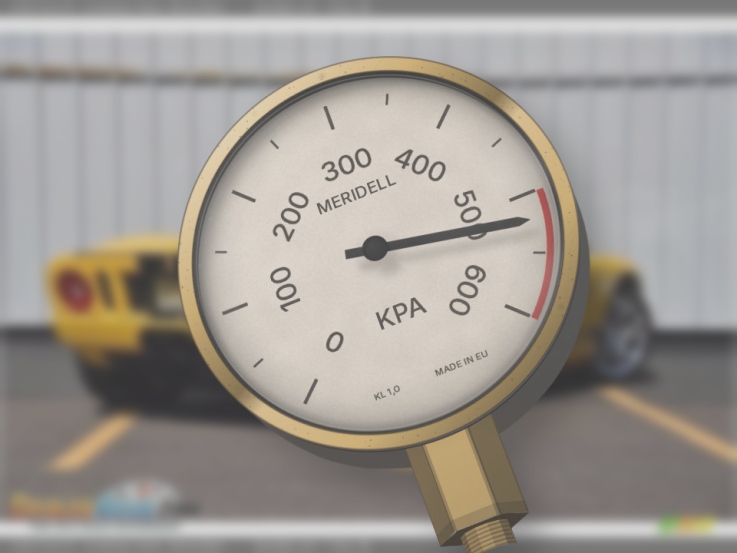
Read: value=525 unit=kPa
